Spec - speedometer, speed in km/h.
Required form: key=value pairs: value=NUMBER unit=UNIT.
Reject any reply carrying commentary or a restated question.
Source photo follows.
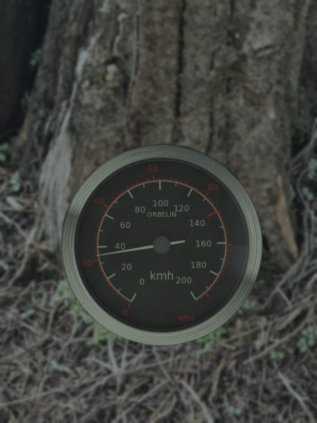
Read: value=35 unit=km/h
